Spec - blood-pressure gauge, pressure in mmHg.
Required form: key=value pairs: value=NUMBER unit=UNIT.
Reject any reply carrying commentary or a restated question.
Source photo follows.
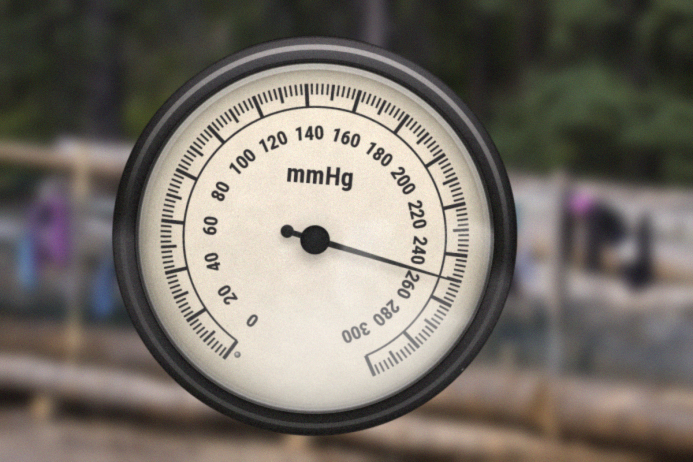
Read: value=250 unit=mmHg
